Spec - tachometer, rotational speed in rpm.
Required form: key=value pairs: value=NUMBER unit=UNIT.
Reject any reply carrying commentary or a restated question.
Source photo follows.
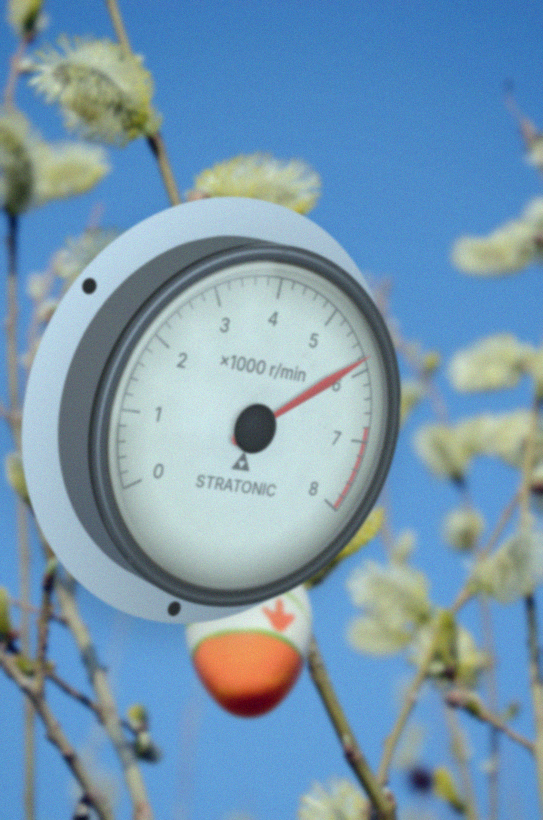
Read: value=5800 unit=rpm
